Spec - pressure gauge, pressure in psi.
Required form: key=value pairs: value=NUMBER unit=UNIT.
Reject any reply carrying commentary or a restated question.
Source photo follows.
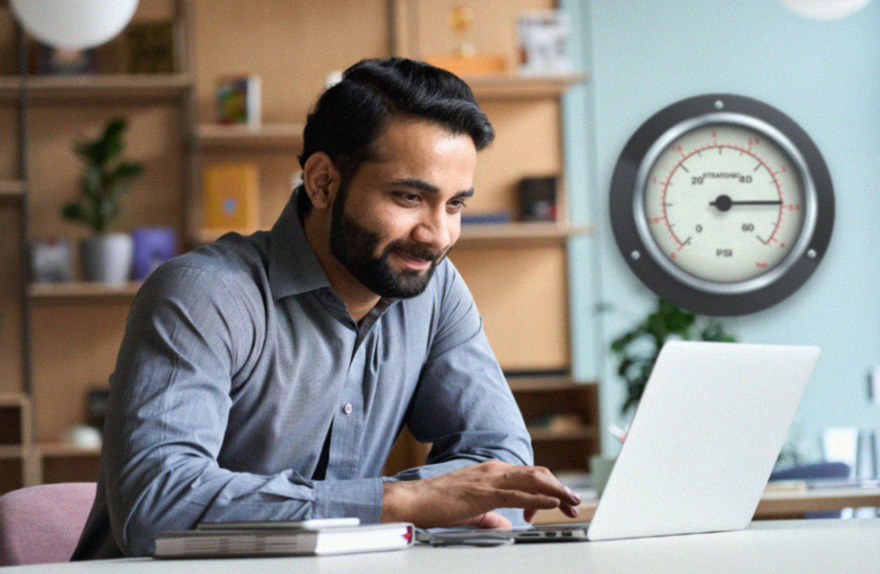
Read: value=50 unit=psi
